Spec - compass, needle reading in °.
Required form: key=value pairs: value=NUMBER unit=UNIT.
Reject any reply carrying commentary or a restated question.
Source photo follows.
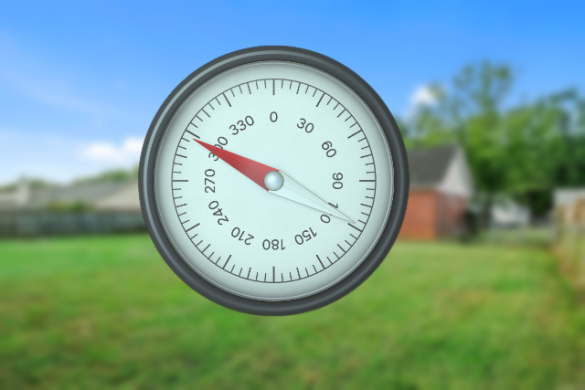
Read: value=297.5 unit=°
